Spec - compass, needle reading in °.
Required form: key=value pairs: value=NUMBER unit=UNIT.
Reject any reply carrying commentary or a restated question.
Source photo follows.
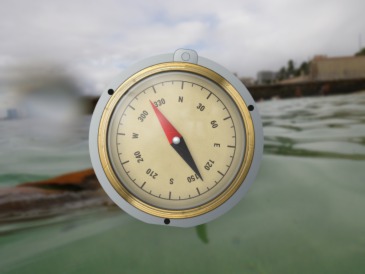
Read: value=320 unit=°
